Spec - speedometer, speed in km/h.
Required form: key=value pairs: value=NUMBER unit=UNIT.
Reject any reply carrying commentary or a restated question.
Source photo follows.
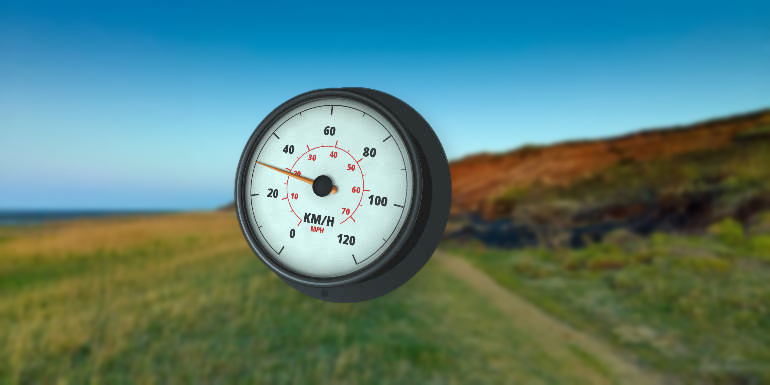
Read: value=30 unit=km/h
